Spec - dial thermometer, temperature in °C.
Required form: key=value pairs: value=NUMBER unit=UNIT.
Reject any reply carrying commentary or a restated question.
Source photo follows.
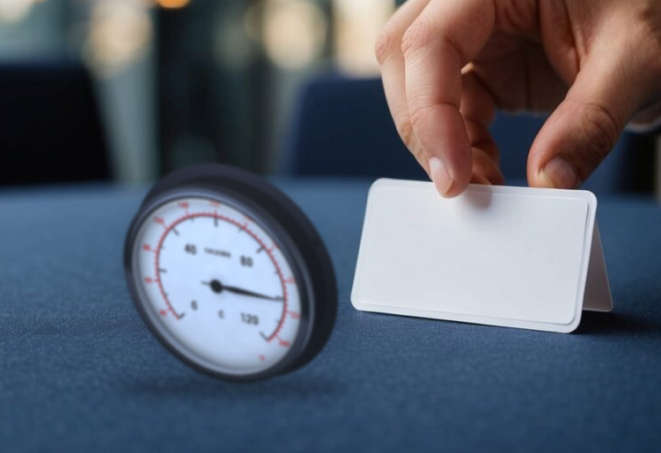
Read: value=100 unit=°C
